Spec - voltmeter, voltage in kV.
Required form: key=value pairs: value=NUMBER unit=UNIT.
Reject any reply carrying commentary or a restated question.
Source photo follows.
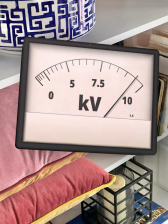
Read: value=9.5 unit=kV
